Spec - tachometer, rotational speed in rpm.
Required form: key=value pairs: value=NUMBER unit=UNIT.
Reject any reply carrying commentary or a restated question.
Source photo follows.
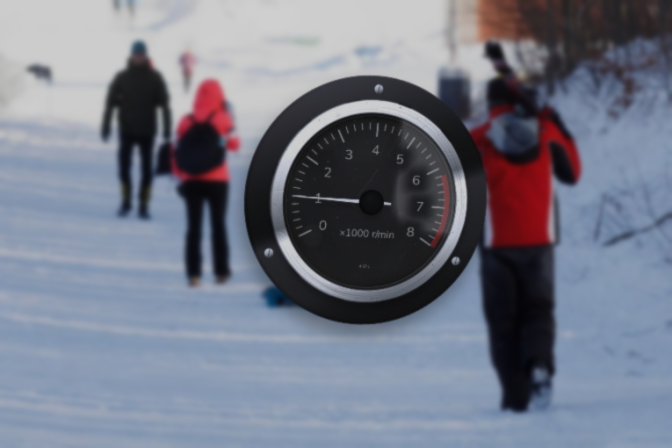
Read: value=1000 unit=rpm
